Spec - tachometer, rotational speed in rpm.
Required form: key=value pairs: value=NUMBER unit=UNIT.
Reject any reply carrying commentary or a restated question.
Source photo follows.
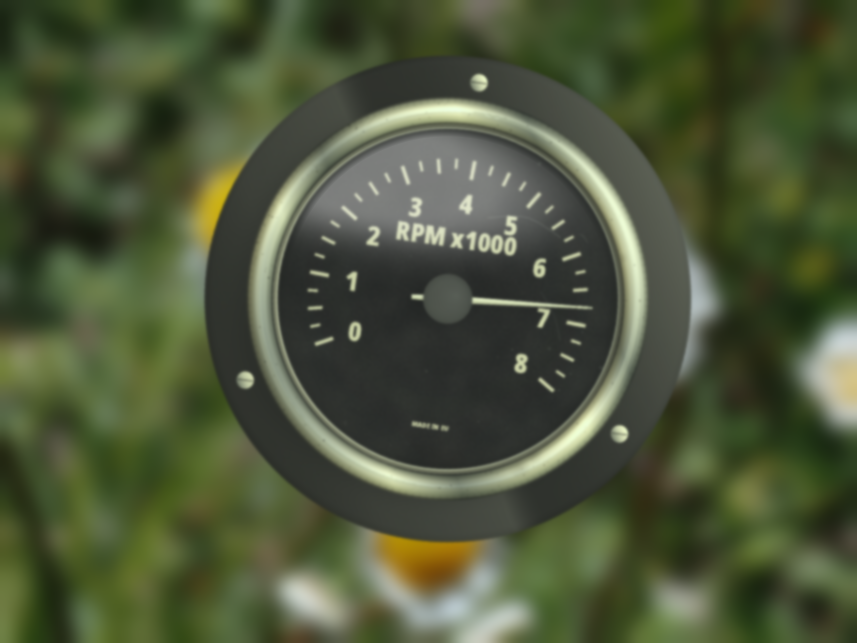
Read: value=6750 unit=rpm
